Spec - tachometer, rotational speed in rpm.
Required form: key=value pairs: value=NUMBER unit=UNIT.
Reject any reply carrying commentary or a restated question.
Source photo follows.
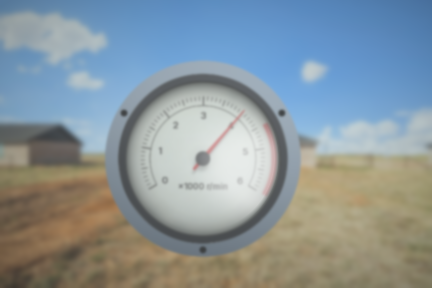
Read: value=4000 unit=rpm
